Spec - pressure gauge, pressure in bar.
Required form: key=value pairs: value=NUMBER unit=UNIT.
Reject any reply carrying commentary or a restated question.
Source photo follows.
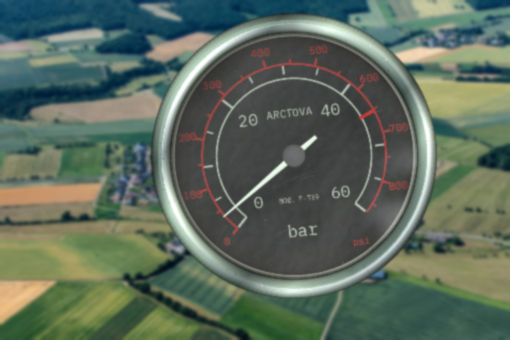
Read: value=2.5 unit=bar
